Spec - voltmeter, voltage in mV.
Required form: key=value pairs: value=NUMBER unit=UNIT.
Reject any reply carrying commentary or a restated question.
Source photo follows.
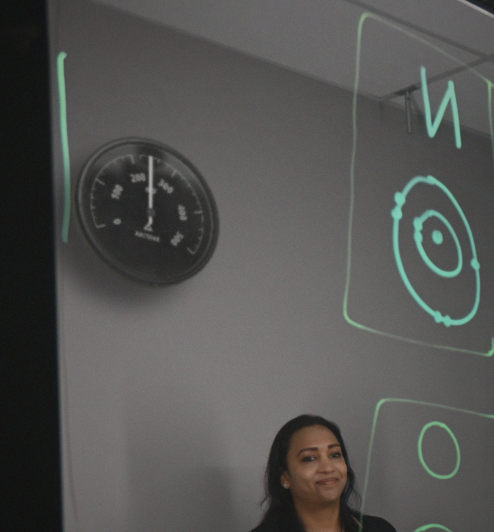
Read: value=240 unit=mV
